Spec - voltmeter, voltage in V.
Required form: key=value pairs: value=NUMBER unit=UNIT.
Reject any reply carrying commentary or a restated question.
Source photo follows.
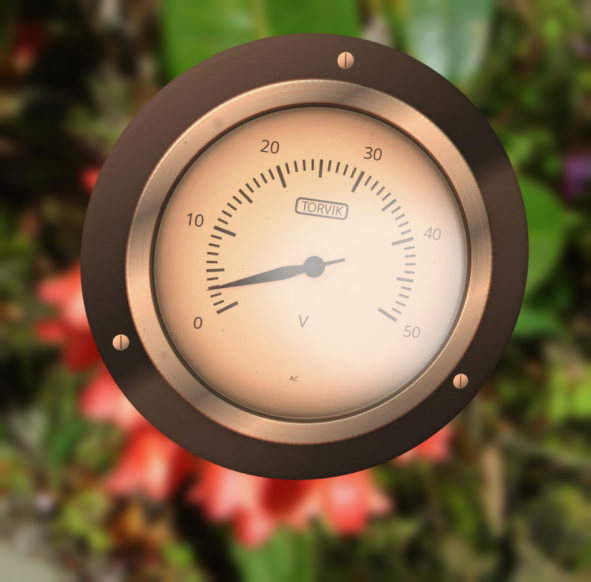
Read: value=3 unit=V
